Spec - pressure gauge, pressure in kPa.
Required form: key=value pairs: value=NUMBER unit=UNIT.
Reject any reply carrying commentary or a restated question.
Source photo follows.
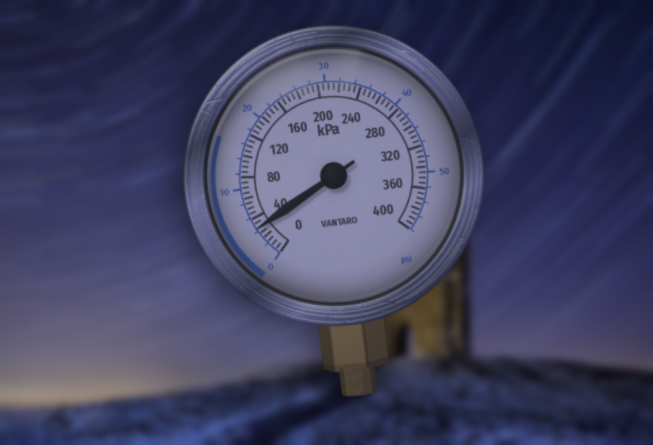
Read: value=30 unit=kPa
